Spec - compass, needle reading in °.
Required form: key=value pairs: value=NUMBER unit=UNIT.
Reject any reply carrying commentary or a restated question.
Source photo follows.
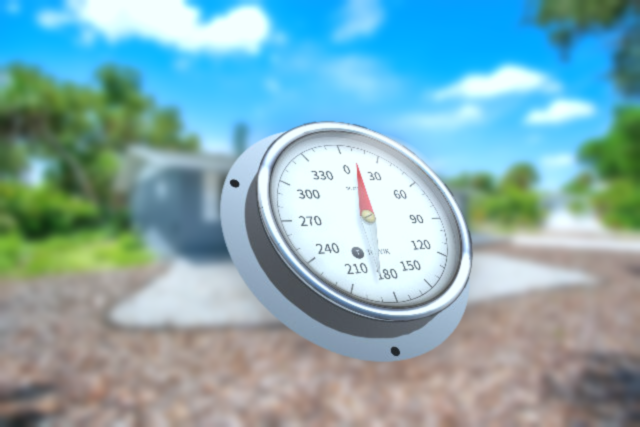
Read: value=10 unit=°
